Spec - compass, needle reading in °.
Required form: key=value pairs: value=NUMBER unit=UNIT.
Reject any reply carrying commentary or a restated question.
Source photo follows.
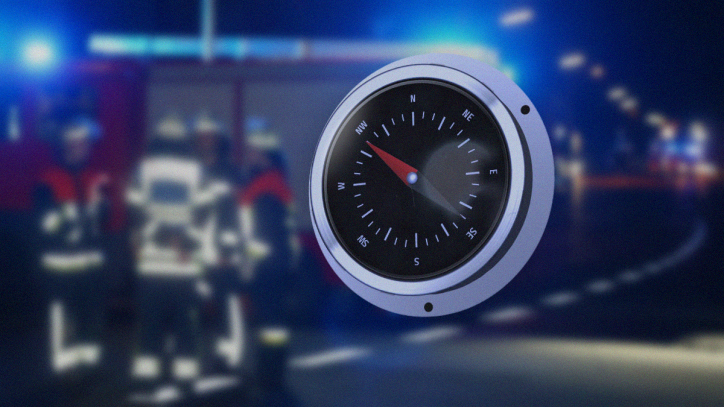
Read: value=310 unit=°
